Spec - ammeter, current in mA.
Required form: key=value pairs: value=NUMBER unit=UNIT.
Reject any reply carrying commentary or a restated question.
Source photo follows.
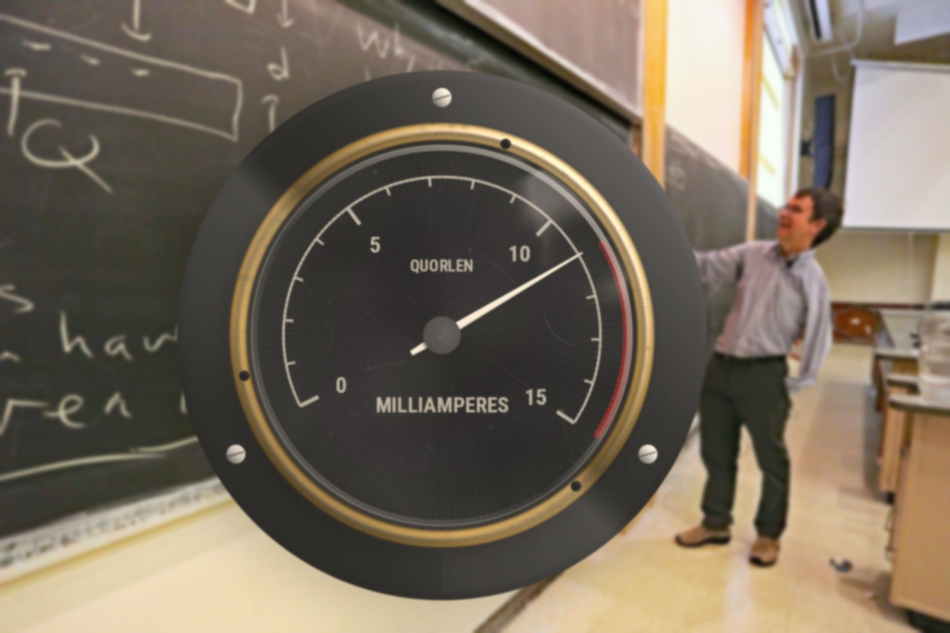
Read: value=11 unit=mA
